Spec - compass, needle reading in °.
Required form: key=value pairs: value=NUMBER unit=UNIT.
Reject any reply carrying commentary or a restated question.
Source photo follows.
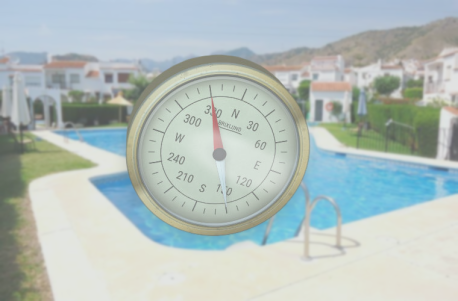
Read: value=330 unit=°
